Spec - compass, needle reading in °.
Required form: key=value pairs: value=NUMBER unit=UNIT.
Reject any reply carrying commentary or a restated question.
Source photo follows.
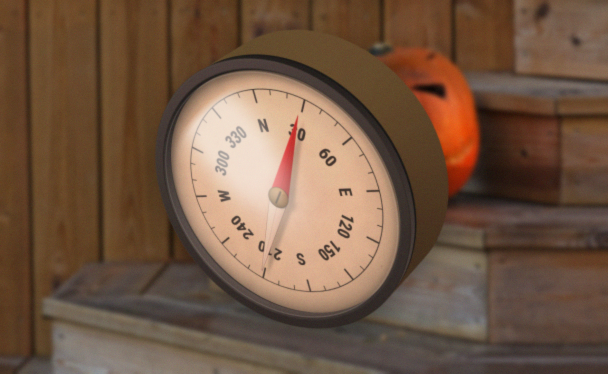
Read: value=30 unit=°
